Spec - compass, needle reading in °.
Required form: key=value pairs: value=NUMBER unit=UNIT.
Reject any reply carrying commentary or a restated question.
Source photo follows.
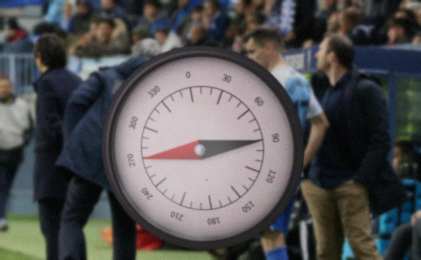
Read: value=270 unit=°
